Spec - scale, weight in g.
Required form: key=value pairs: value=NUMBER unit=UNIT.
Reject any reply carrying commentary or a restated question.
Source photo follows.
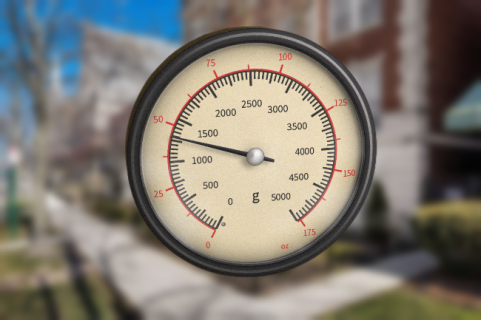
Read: value=1300 unit=g
